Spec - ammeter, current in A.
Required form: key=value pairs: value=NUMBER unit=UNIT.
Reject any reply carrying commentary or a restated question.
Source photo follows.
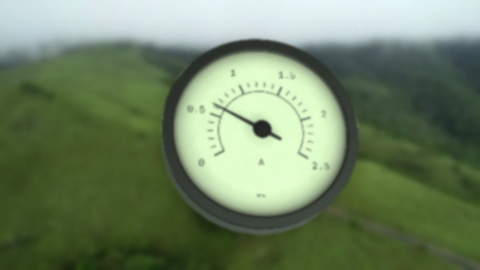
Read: value=0.6 unit=A
